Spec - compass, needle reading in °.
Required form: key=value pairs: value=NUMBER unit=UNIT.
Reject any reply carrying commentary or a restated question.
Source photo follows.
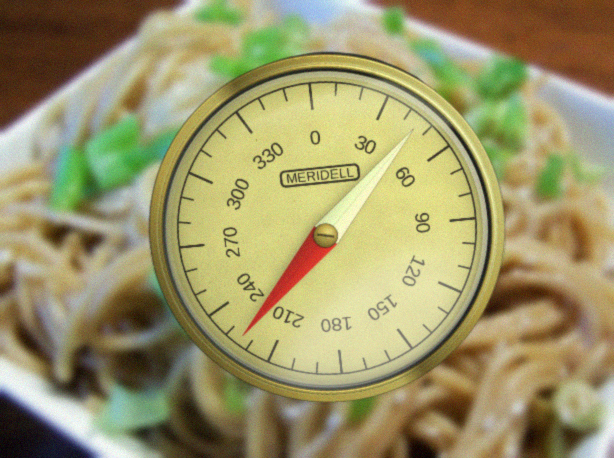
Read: value=225 unit=°
